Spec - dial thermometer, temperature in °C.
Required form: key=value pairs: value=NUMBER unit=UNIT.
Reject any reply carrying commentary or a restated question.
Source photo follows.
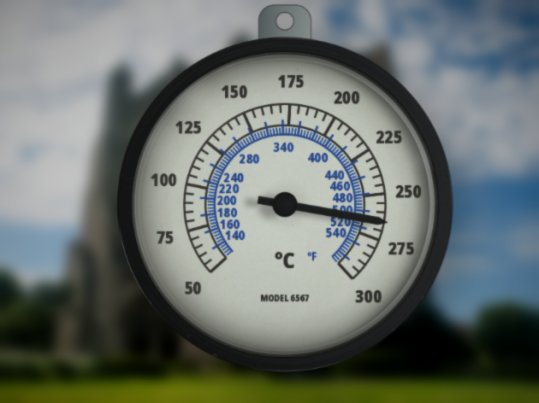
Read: value=265 unit=°C
